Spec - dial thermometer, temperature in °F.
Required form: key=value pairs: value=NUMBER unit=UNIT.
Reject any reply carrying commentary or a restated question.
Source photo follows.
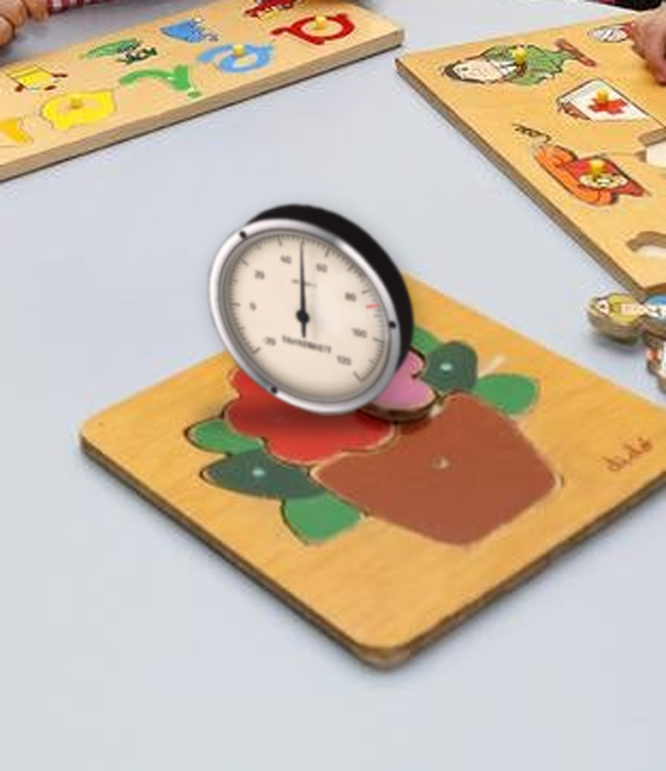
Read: value=50 unit=°F
